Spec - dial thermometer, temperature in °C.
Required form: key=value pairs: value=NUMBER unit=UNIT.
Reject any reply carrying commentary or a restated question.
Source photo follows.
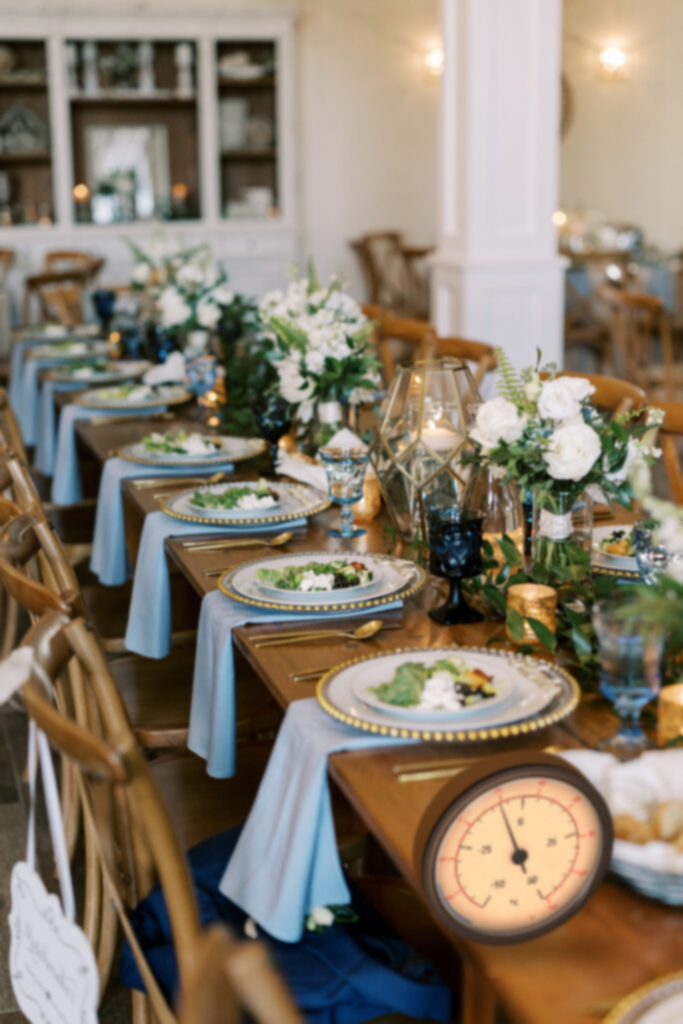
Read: value=-7.5 unit=°C
